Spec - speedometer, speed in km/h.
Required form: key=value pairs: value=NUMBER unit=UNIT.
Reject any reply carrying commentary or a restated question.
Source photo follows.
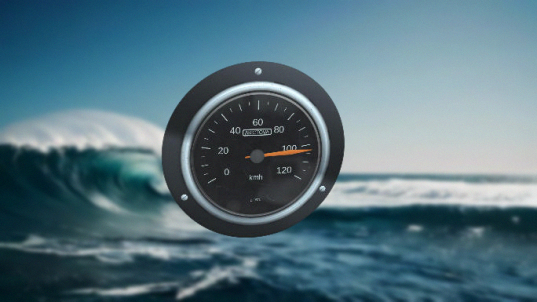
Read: value=102.5 unit=km/h
